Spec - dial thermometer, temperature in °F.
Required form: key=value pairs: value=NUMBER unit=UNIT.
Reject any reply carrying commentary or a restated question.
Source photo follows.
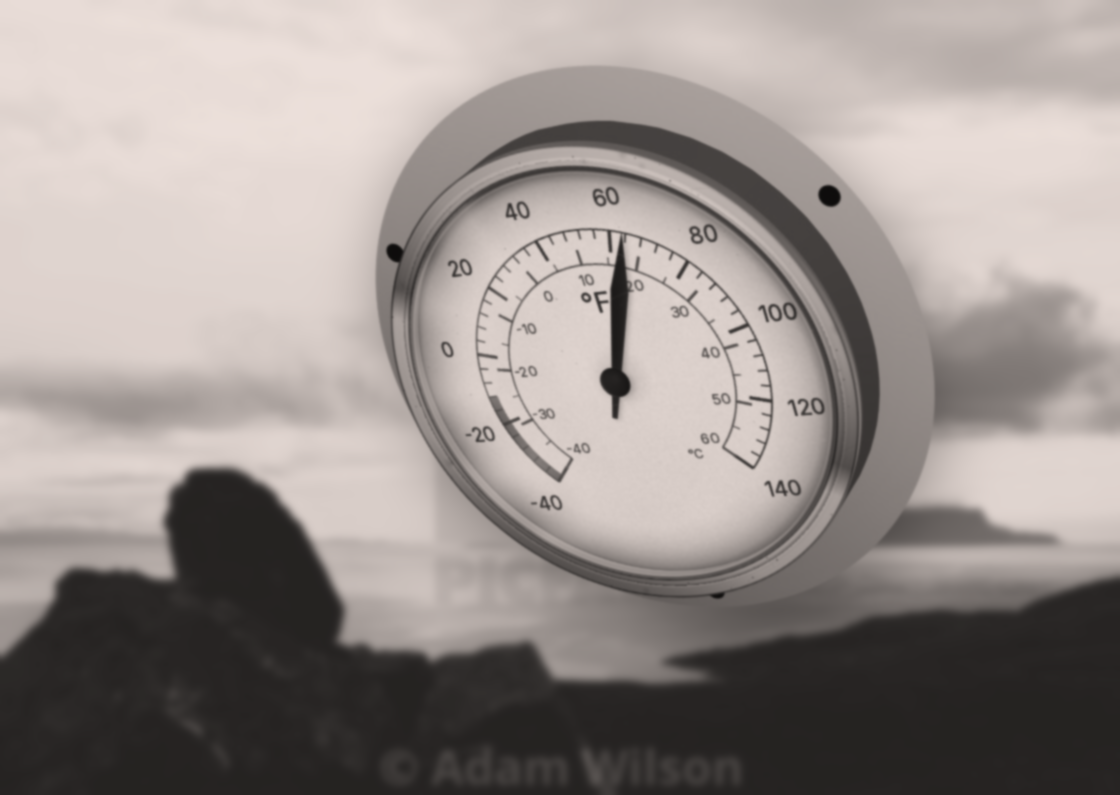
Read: value=64 unit=°F
